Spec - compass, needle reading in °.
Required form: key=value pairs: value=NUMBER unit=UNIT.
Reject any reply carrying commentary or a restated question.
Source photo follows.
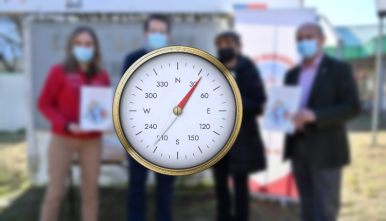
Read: value=35 unit=°
